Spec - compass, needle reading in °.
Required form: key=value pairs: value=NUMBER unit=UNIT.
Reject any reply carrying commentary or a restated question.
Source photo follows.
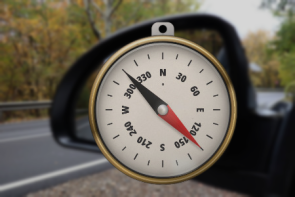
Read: value=135 unit=°
